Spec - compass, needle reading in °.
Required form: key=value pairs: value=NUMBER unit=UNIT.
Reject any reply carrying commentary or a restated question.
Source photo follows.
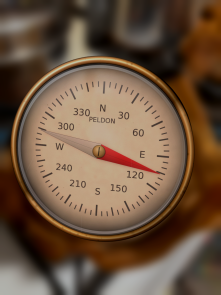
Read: value=105 unit=°
